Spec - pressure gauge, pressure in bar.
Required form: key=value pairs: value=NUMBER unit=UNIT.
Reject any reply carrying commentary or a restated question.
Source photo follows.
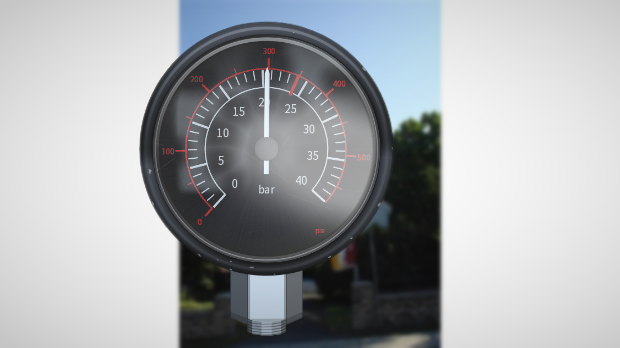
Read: value=20.5 unit=bar
